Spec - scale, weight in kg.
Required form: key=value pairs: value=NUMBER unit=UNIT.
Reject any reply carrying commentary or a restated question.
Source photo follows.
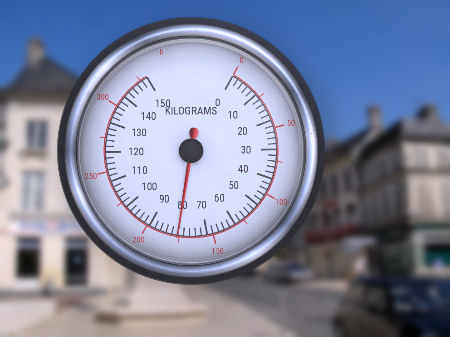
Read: value=80 unit=kg
